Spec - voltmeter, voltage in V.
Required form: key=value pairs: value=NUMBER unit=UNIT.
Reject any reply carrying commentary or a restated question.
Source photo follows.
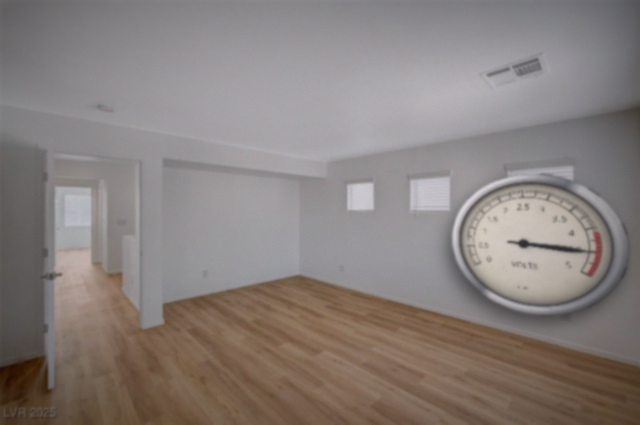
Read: value=4.5 unit=V
